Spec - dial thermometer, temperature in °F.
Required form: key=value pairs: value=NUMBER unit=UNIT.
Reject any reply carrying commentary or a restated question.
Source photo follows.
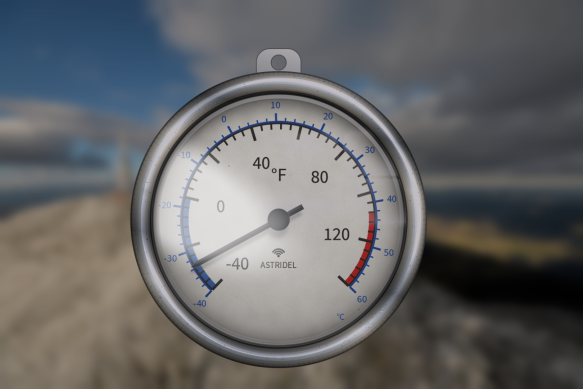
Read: value=-28 unit=°F
